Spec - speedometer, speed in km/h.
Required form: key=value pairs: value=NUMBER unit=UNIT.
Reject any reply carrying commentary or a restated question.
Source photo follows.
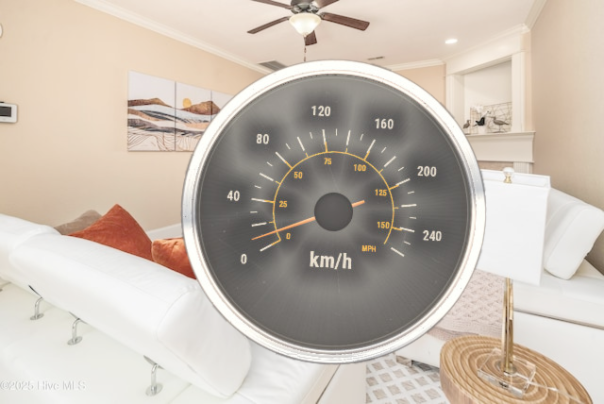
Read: value=10 unit=km/h
